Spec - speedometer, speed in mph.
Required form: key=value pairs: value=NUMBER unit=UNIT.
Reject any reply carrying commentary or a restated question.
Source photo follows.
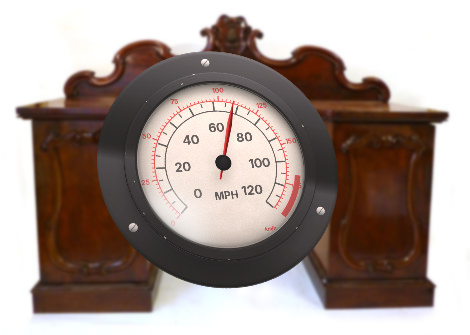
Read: value=67.5 unit=mph
